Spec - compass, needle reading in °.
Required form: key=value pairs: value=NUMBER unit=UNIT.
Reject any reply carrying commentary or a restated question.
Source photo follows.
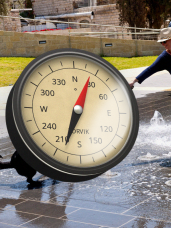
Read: value=22.5 unit=°
